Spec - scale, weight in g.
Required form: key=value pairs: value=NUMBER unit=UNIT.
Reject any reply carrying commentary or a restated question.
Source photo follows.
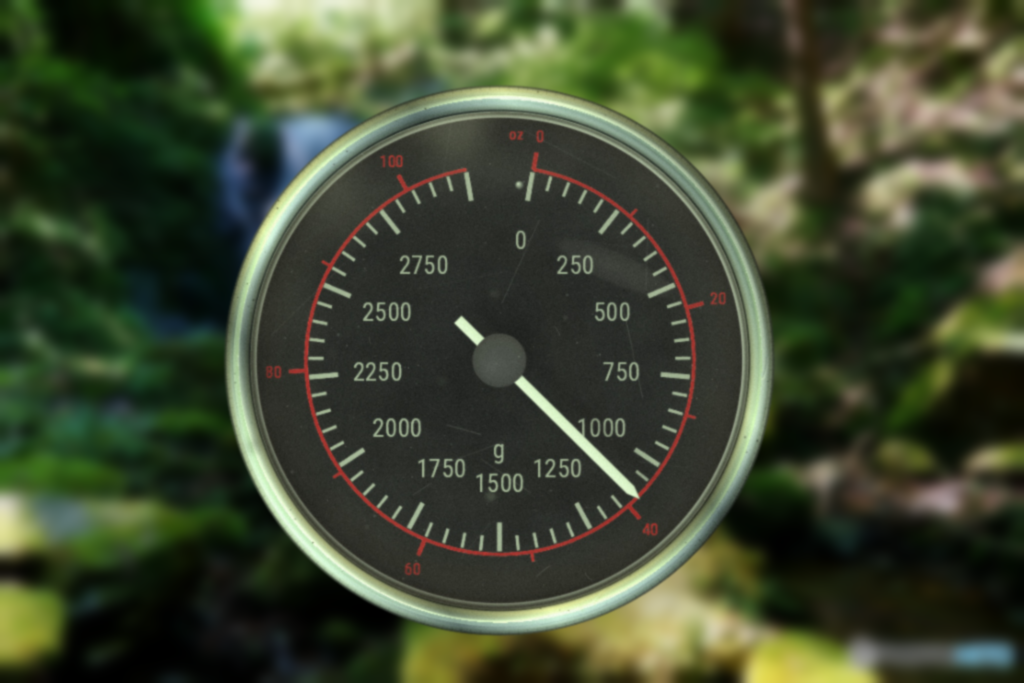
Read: value=1100 unit=g
